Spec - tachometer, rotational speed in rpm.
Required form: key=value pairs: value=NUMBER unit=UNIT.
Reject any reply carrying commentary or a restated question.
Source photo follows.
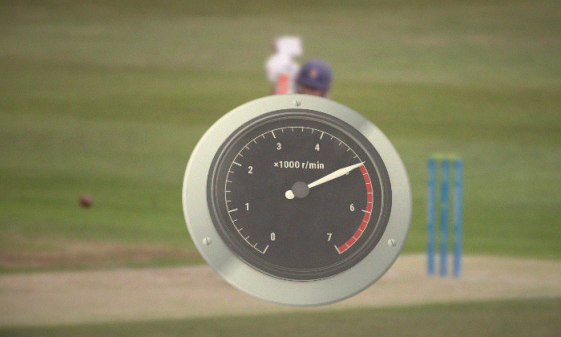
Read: value=5000 unit=rpm
